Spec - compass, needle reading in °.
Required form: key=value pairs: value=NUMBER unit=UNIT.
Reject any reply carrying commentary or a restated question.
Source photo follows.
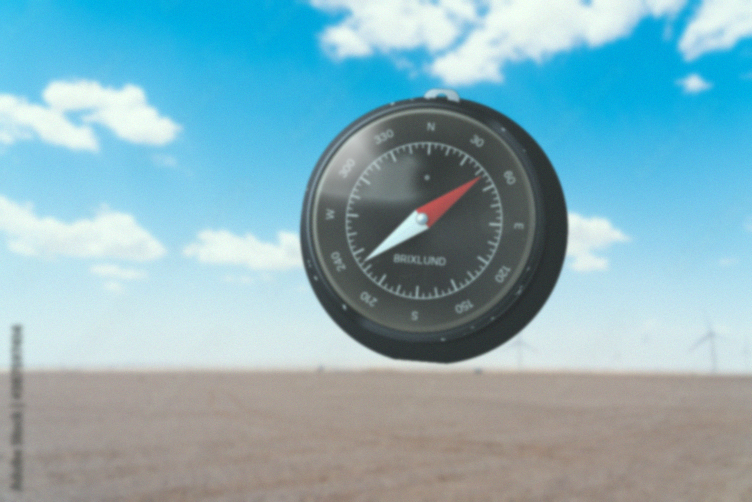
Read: value=50 unit=°
